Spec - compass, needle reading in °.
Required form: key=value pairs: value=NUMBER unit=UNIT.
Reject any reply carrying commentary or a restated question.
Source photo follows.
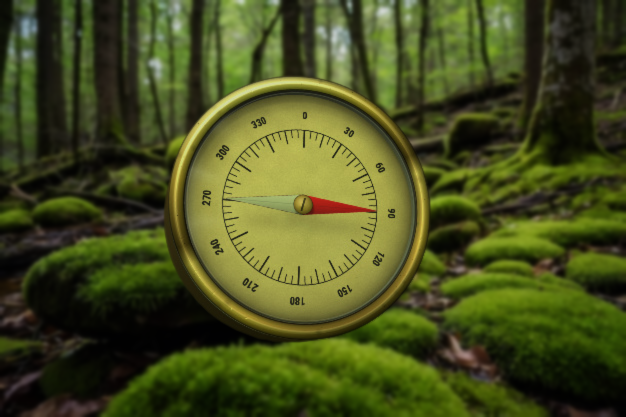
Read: value=90 unit=°
